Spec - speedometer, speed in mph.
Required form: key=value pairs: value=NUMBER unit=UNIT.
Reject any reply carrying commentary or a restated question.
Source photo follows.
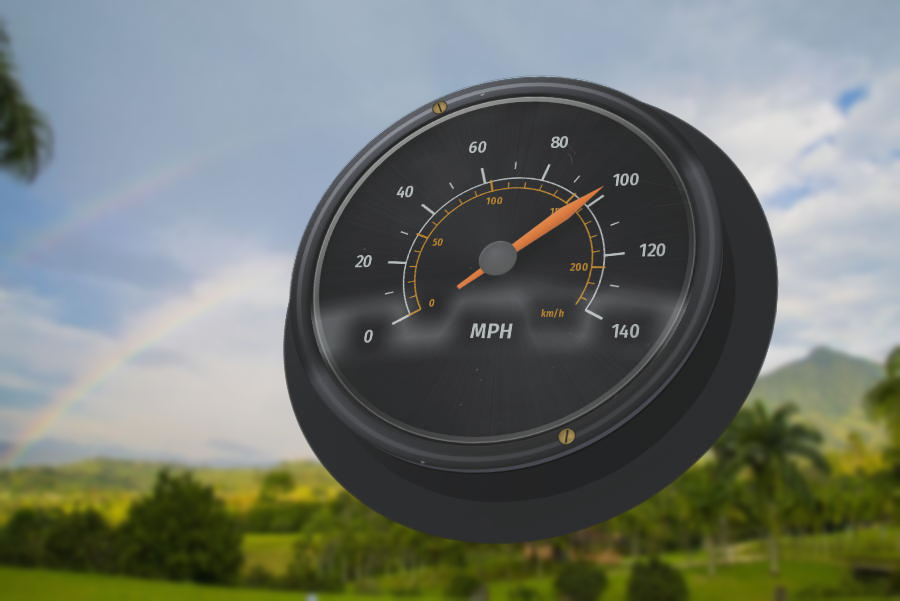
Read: value=100 unit=mph
